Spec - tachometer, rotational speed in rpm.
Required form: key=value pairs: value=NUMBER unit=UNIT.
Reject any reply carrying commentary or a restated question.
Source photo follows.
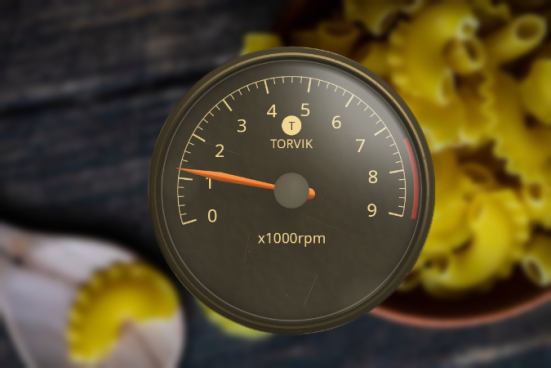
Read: value=1200 unit=rpm
